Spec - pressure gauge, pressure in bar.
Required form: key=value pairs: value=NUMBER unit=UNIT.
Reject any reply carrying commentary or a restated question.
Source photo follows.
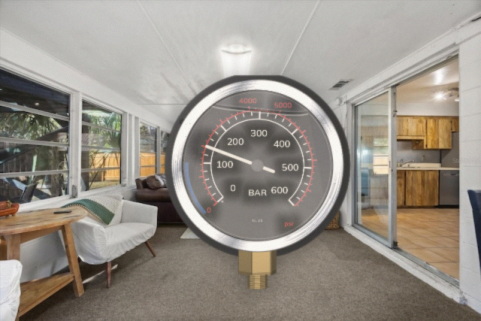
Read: value=140 unit=bar
